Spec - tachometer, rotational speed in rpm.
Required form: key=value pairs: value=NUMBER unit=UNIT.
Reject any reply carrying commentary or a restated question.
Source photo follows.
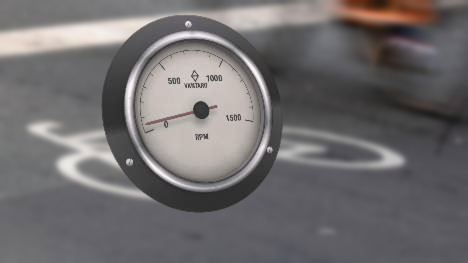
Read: value=50 unit=rpm
